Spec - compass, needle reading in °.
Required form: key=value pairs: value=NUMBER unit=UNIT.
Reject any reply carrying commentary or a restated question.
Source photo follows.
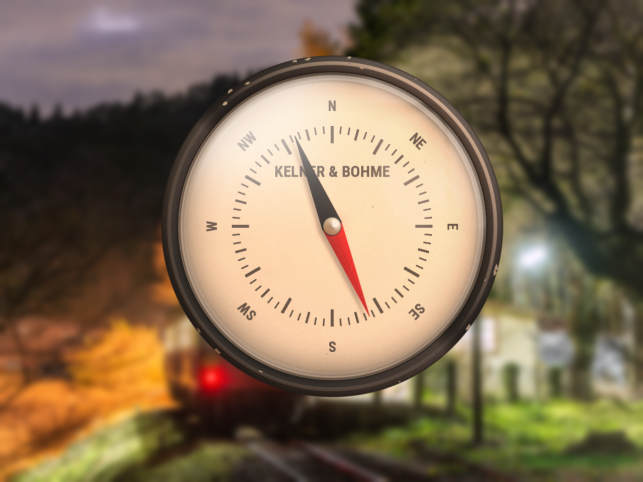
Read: value=157.5 unit=°
